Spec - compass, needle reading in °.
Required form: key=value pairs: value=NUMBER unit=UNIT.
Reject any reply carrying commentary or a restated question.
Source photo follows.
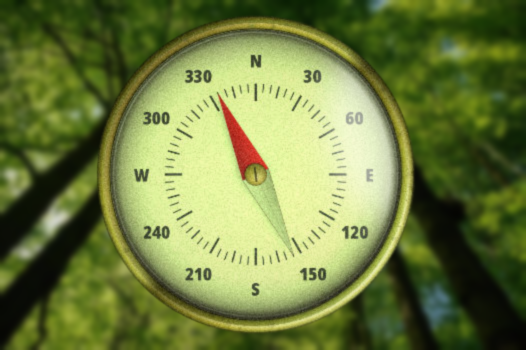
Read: value=335 unit=°
